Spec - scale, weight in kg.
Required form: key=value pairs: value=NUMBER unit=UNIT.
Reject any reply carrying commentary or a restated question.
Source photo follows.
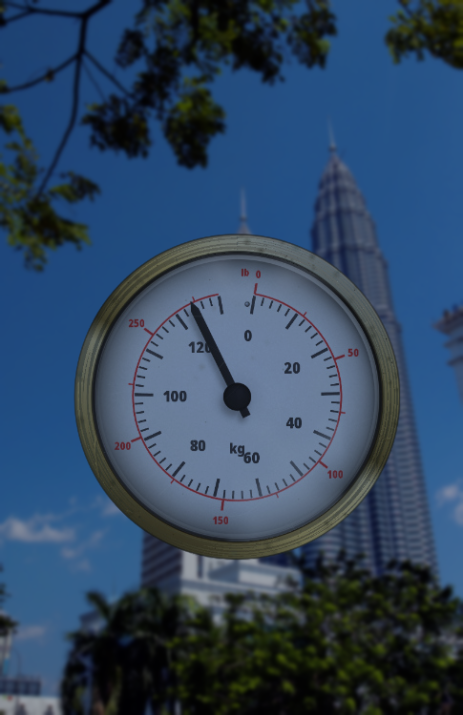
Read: value=124 unit=kg
